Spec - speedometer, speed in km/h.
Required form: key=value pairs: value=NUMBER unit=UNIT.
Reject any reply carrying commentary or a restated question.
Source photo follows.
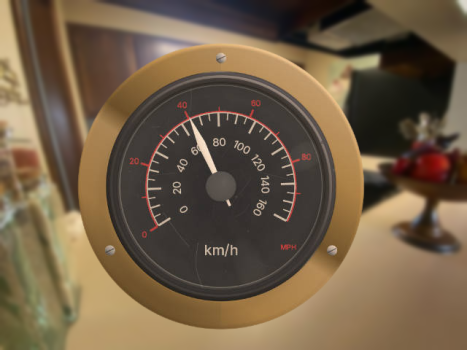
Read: value=65 unit=km/h
